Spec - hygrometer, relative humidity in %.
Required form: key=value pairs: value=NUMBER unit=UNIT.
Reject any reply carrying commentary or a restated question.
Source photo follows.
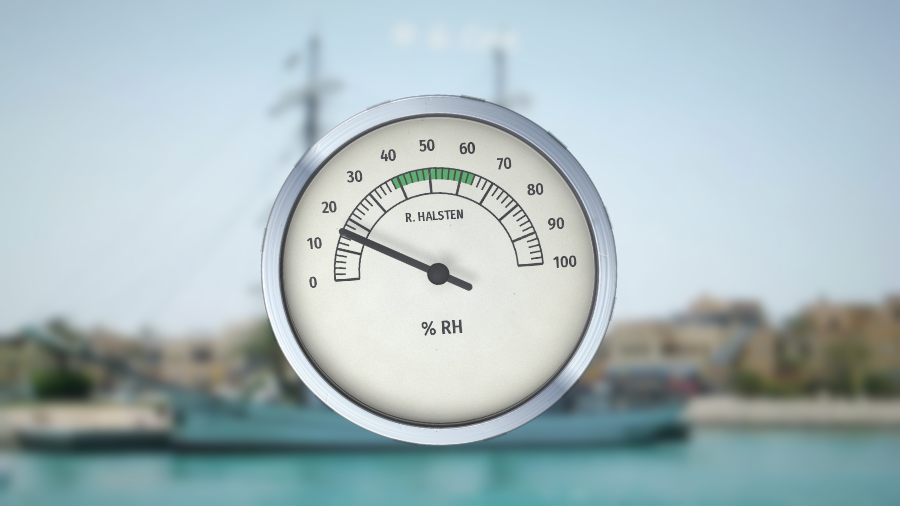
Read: value=16 unit=%
